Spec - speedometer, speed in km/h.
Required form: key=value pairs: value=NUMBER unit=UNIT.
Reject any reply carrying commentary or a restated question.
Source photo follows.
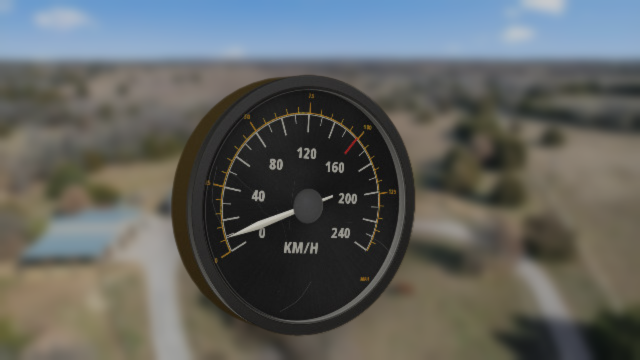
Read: value=10 unit=km/h
